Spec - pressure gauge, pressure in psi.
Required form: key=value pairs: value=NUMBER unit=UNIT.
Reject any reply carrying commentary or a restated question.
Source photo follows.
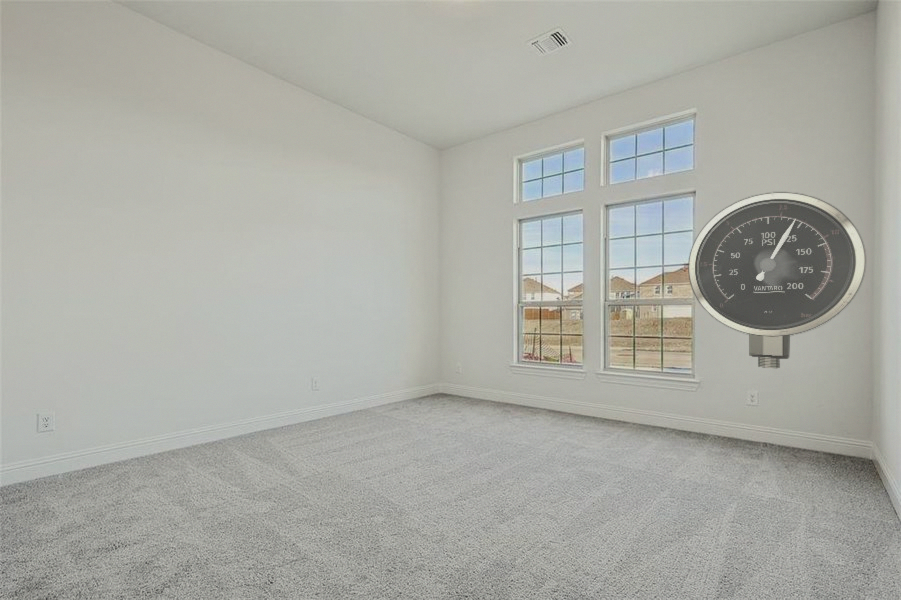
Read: value=120 unit=psi
